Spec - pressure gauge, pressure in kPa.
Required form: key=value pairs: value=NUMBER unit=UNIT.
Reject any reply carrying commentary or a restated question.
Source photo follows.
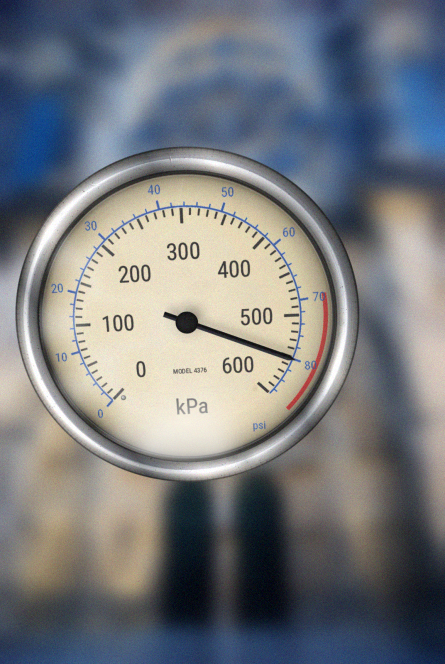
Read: value=550 unit=kPa
